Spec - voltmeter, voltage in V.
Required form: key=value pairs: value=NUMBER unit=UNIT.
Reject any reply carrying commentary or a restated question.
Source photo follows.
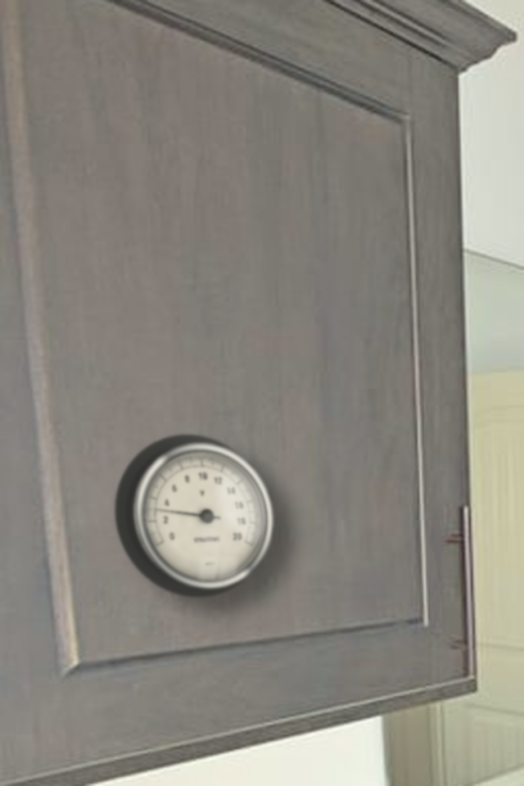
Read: value=3 unit=V
